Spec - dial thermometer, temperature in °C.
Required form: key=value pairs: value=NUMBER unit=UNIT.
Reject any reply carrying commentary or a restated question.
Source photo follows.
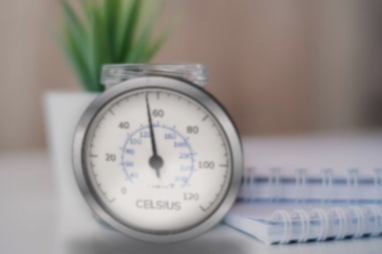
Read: value=56 unit=°C
